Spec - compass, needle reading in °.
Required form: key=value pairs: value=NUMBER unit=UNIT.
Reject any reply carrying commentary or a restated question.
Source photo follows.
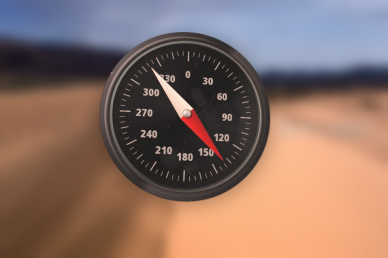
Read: value=140 unit=°
